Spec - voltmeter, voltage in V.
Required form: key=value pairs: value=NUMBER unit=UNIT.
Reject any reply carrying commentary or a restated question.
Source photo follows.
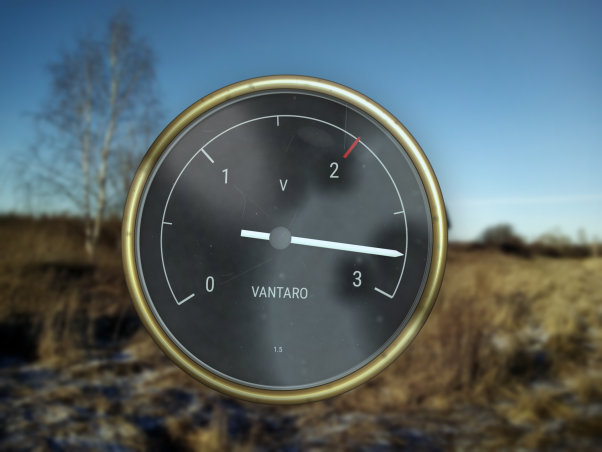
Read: value=2.75 unit=V
